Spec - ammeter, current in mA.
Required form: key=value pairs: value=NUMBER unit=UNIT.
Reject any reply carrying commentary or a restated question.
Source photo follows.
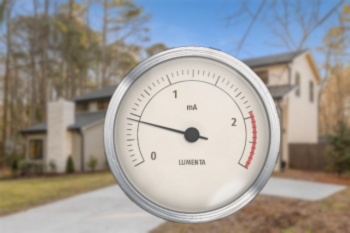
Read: value=0.45 unit=mA
